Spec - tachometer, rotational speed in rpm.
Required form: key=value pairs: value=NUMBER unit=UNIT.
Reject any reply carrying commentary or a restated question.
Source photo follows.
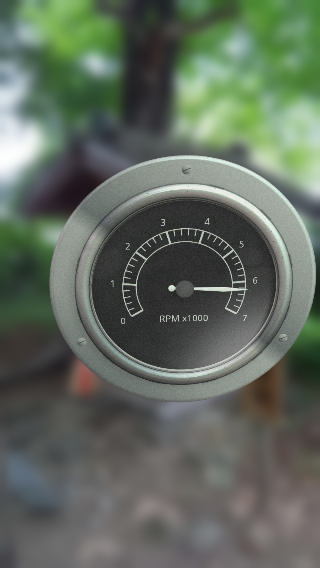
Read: value=6200 unit=rpm
